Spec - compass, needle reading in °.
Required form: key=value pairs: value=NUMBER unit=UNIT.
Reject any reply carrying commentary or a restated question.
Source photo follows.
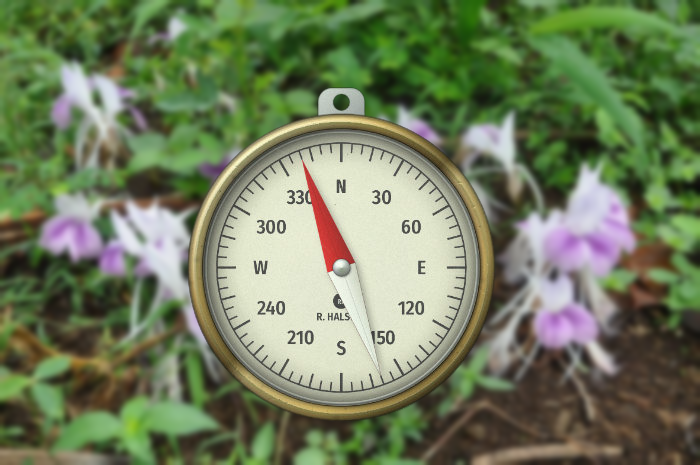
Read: value=340 unit=°
